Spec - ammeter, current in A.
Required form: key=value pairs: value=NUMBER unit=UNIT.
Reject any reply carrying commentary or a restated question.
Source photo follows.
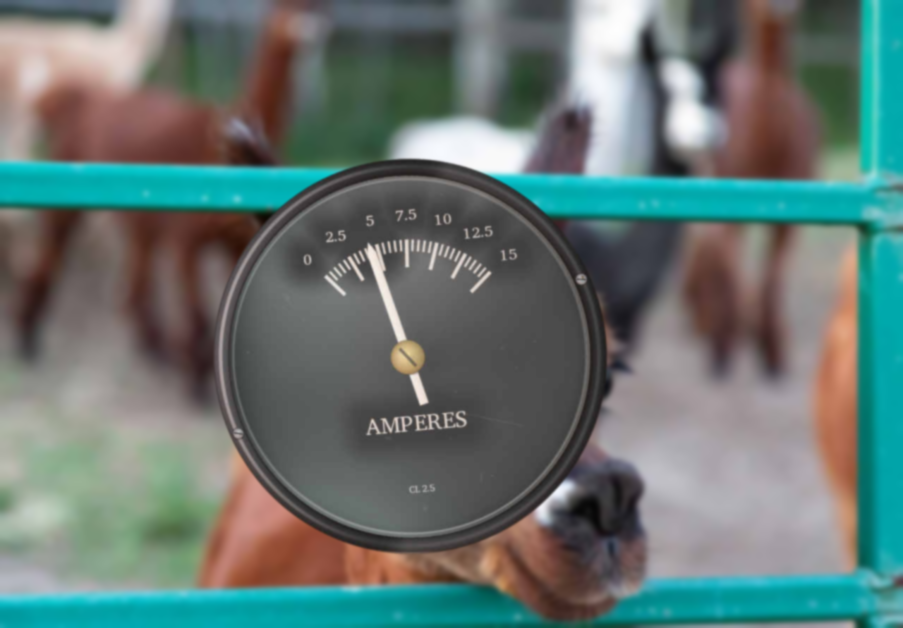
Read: value=4.5 unit=A
